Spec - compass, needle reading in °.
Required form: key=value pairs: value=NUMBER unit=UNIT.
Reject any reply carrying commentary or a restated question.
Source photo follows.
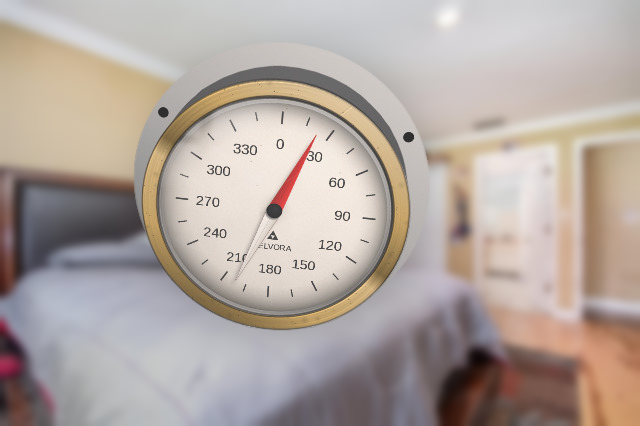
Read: value=22.5 unit=°
